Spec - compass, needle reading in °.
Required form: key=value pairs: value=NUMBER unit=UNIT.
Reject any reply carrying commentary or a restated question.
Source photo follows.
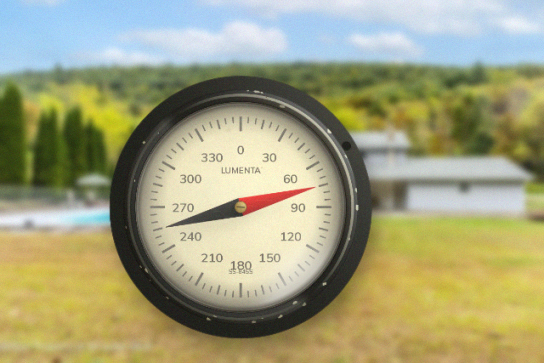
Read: value=75 unit=°
